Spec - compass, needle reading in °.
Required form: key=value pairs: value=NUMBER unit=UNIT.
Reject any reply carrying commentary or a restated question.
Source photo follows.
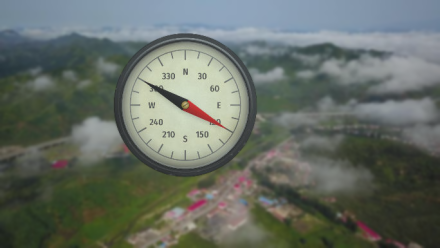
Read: value=120 unit=°
